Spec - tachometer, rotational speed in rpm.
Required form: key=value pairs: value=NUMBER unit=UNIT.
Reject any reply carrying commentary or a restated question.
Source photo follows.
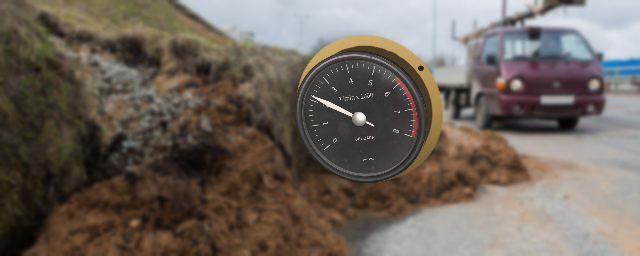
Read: value=2200 unit=rpm
